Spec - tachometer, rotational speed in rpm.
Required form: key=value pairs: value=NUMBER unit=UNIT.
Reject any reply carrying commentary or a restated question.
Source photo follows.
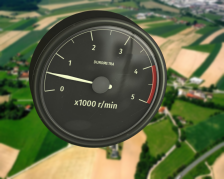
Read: value=500 unit=rpm
